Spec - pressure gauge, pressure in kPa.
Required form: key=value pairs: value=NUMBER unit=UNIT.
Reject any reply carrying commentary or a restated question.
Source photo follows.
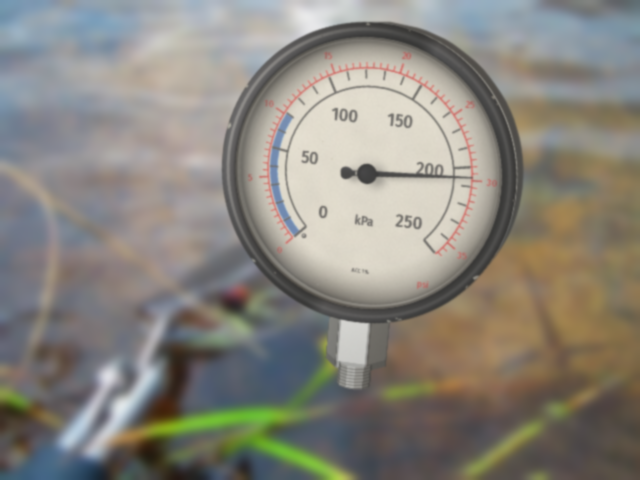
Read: value=205 unit=kPa
